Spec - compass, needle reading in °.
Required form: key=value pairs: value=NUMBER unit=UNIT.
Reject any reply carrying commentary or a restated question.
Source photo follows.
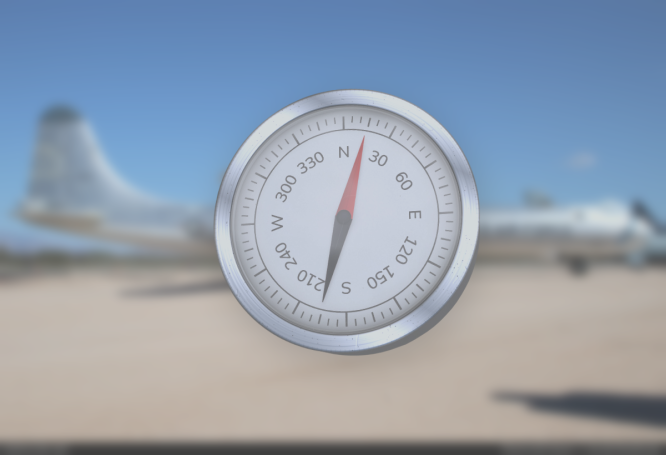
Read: value=15 unit=°
